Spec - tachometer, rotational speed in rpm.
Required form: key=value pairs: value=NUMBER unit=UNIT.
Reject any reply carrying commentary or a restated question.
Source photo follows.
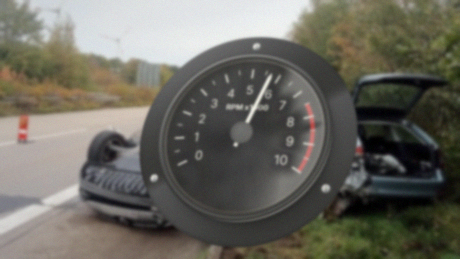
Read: value=5750 unit=rpm
